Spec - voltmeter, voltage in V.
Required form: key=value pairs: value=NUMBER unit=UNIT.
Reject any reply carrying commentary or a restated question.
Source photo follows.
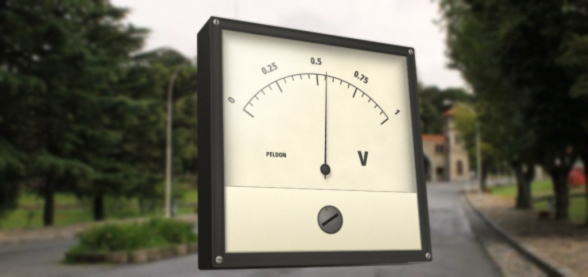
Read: value=0.55 unit=V
